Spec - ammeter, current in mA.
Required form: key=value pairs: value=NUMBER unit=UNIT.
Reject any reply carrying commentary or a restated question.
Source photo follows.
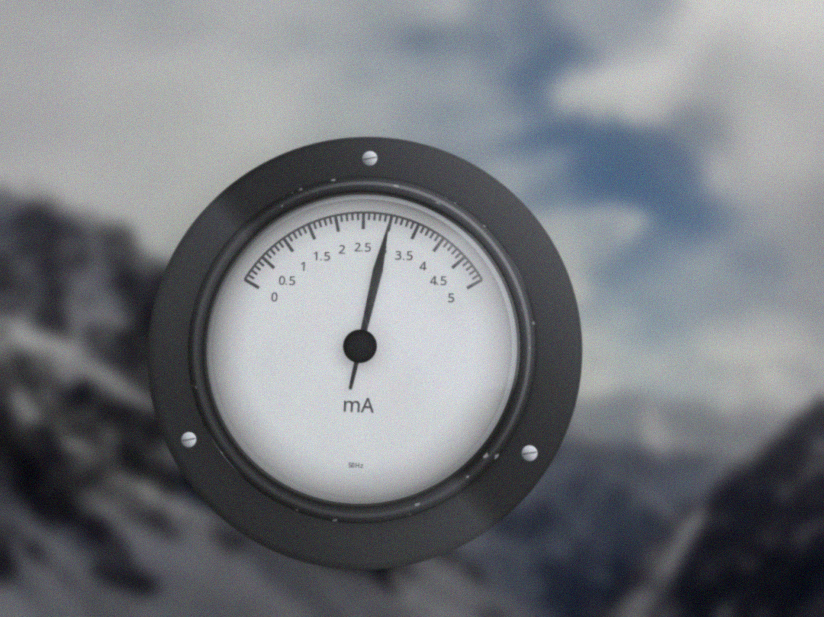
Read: value=3 unit=mA
